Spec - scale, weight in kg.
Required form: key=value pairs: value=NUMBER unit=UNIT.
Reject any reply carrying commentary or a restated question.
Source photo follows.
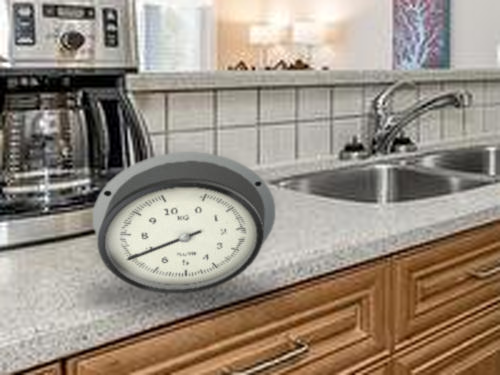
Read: value=7 unit=kg
